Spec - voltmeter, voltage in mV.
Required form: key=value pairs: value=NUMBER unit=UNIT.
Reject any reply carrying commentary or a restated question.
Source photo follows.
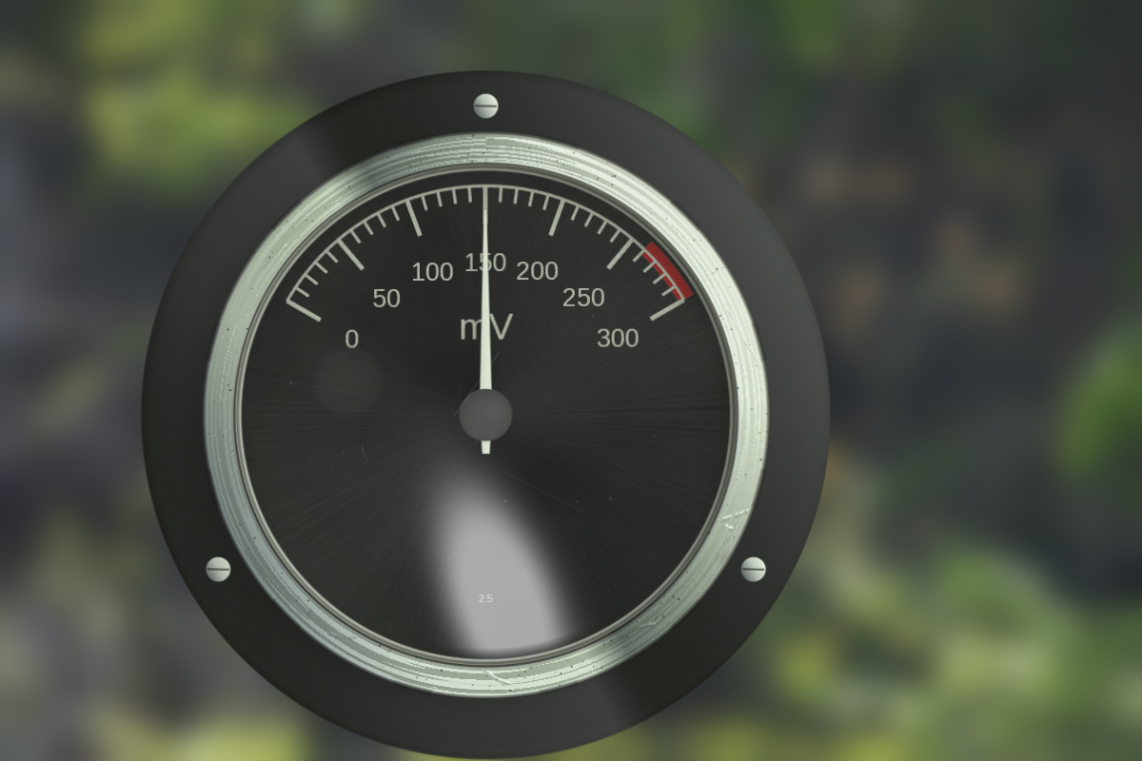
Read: value=150 unit=mV
